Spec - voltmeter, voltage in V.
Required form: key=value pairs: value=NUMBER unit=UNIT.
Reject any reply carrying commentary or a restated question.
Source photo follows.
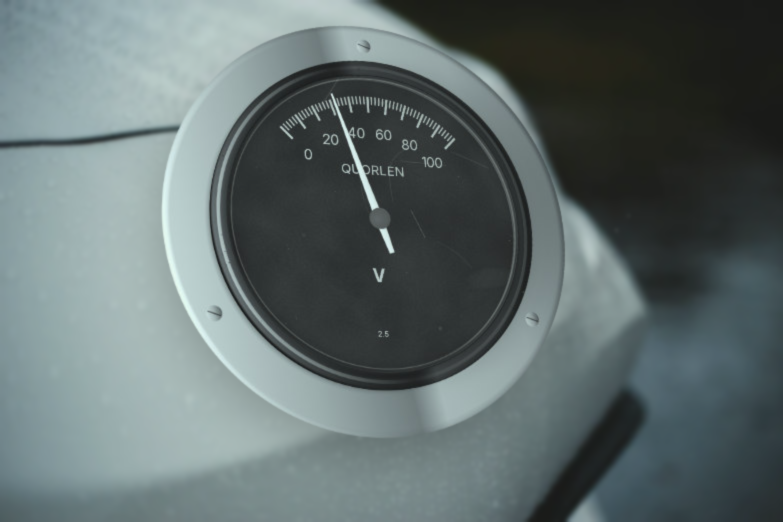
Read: value=30 unit=V
